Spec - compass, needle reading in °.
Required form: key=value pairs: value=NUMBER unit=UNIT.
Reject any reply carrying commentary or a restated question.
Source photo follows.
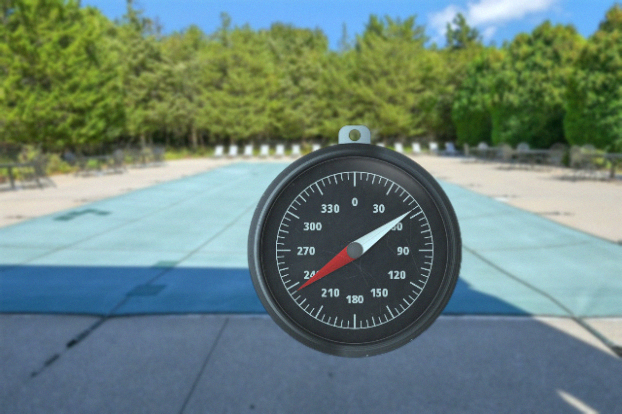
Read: value=235 unit=°
